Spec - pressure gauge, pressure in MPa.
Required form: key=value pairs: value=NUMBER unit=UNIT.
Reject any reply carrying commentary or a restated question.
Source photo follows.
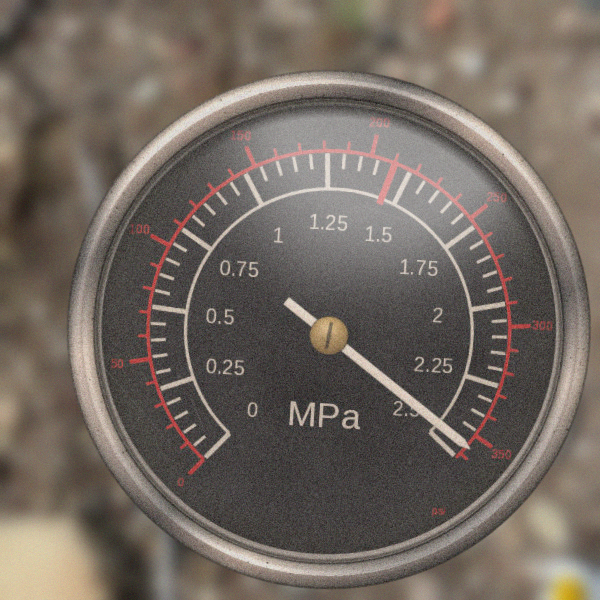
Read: value=2.45 unit=MPa
